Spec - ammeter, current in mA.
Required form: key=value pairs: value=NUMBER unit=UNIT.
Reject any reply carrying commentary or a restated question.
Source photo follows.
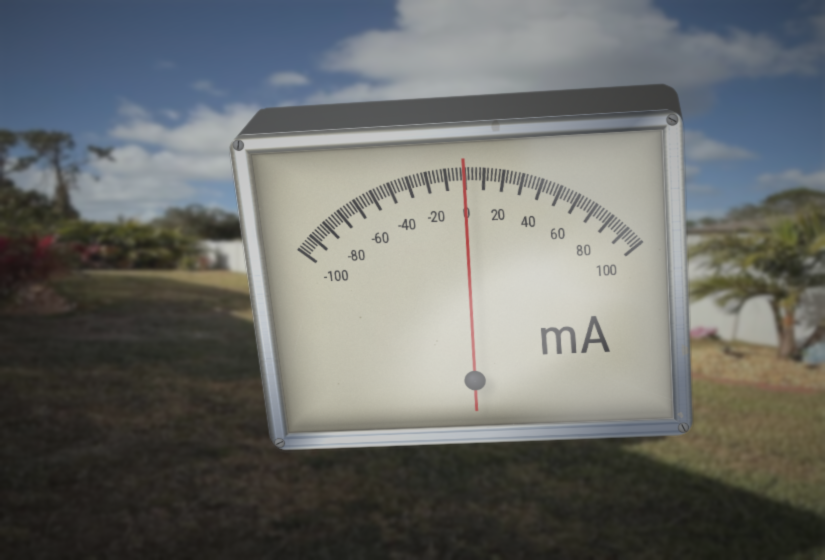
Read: value=0 unit=mA
